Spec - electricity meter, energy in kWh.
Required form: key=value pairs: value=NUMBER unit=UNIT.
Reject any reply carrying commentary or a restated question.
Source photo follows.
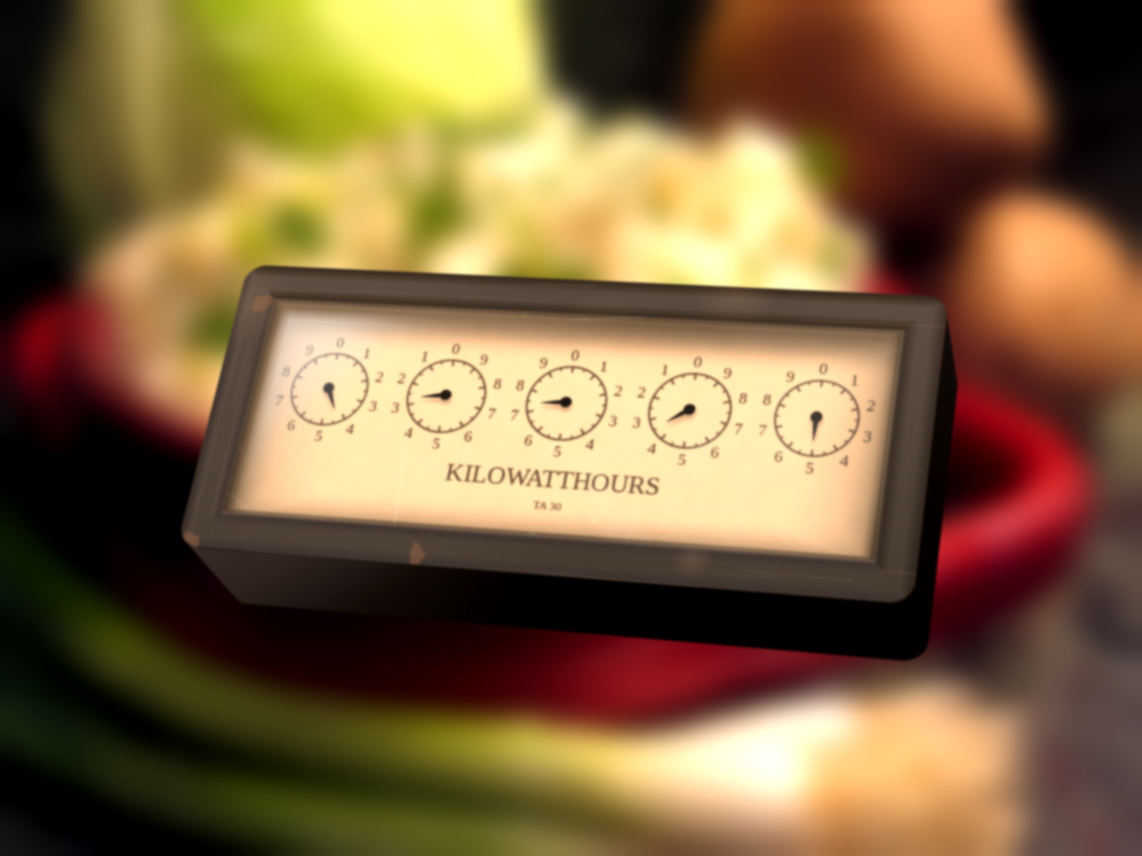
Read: value=42735 unit=kWh
